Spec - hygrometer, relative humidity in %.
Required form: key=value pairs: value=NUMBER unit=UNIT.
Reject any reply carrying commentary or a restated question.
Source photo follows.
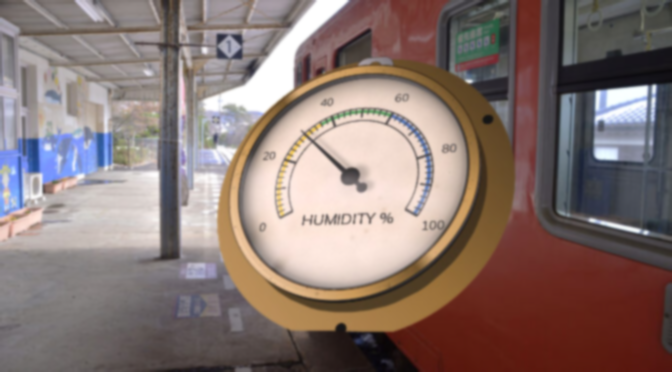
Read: value=30 unit=%
